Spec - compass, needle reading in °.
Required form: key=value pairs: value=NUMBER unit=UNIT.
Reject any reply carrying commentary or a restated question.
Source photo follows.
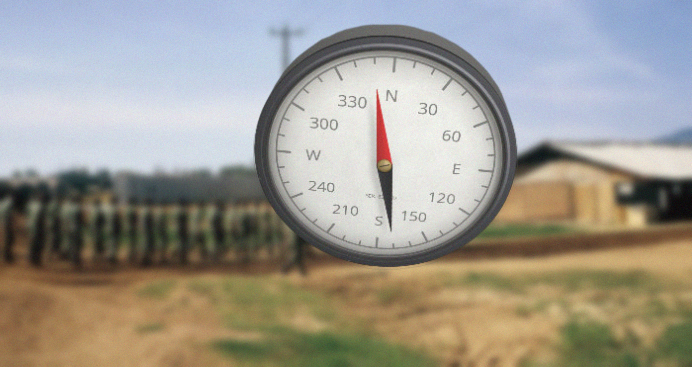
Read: value=350 unit=°
